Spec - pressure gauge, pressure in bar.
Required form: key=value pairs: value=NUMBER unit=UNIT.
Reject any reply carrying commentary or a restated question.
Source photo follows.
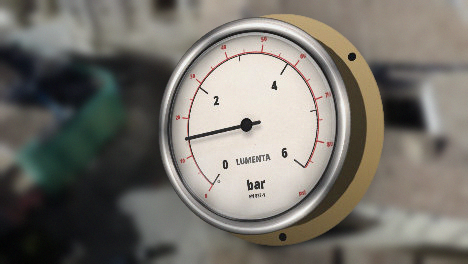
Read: value=1 unit=bar
